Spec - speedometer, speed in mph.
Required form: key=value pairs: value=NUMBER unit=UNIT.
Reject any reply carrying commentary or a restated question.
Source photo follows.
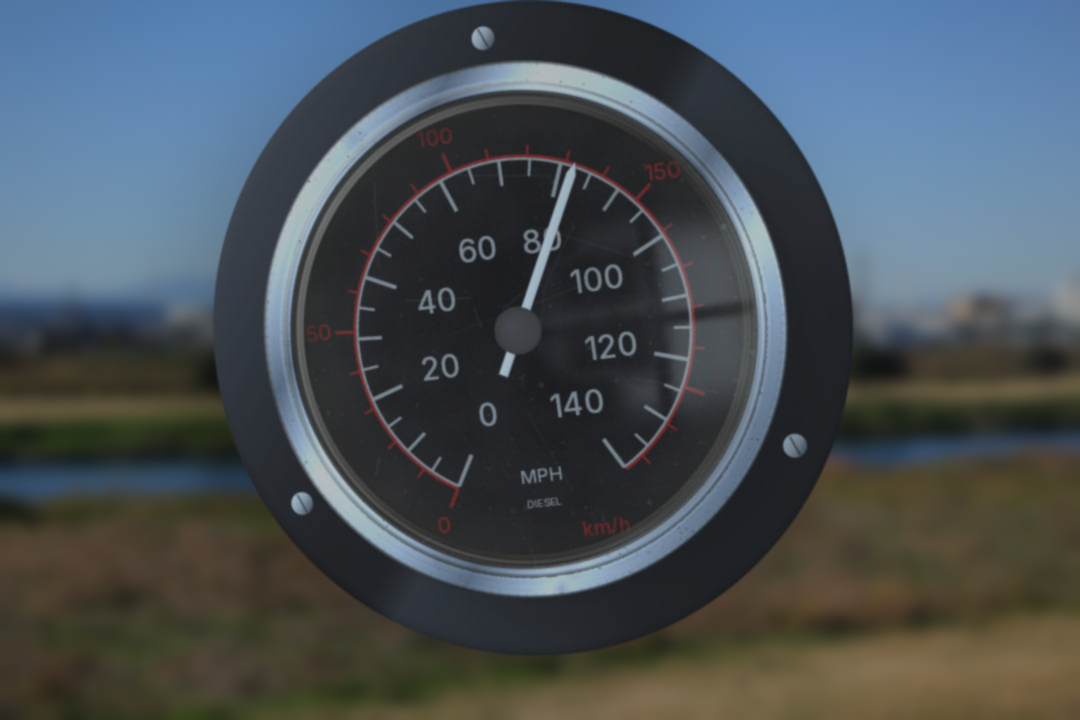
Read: value=82.5 unit=mph
